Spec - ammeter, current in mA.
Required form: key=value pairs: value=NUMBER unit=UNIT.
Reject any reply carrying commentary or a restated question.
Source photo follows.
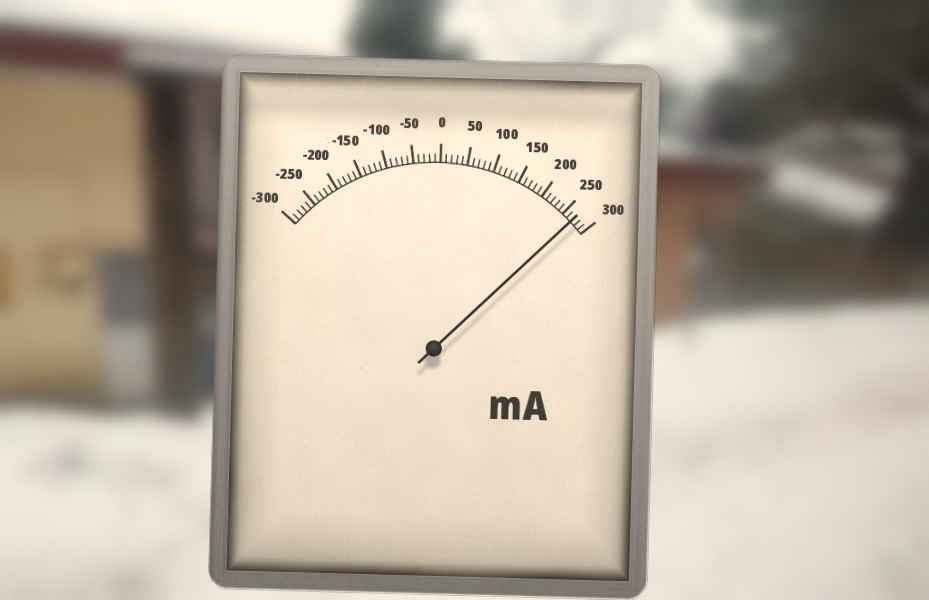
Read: value=270 unit=mA
